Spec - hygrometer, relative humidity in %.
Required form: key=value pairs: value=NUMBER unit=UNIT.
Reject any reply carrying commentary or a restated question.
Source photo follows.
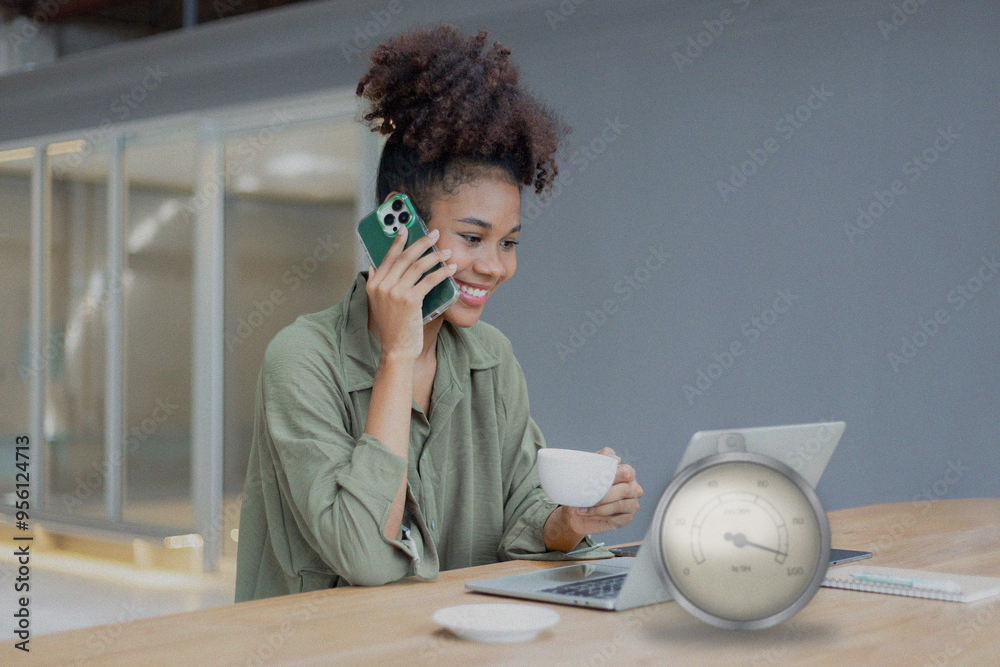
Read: value=95 unit=%
